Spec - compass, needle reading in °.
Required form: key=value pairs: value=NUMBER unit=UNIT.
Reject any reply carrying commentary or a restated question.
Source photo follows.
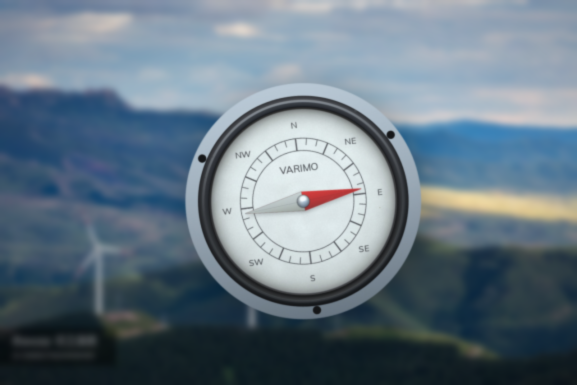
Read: value=85 unit=°
